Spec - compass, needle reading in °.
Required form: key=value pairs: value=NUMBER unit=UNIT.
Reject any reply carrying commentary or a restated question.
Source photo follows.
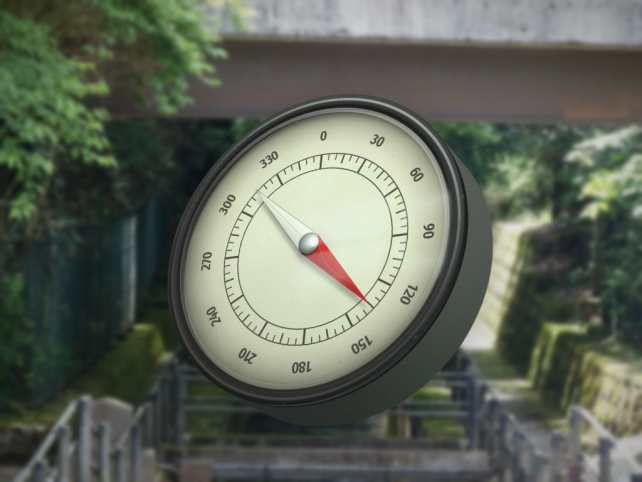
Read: value=135 unit=°
